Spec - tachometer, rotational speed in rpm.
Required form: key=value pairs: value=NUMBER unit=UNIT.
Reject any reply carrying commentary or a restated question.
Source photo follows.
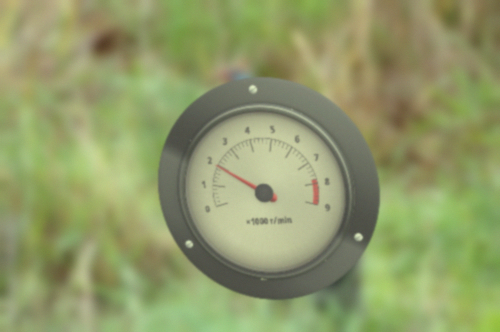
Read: value=2000 unit=rpm
